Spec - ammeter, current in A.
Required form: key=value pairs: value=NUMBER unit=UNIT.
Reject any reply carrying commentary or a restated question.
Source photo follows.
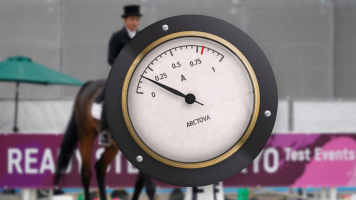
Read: value=0.15 unit=A
